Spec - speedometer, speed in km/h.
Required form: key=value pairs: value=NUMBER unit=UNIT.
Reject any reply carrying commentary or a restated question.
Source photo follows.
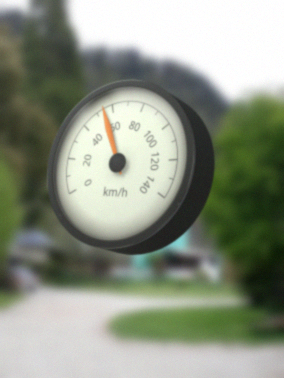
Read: value=55 unit=km/h
